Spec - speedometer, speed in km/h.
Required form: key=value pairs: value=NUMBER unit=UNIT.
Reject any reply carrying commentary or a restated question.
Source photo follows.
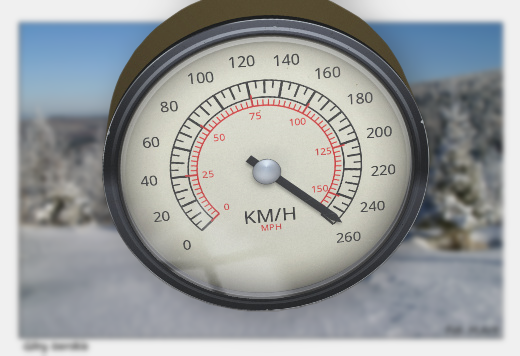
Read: value=255 unit=km/h
